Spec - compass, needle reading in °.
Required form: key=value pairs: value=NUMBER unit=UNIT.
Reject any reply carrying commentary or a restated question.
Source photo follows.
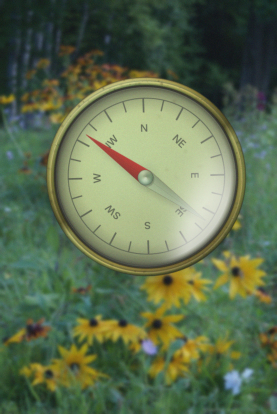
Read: value=307.5 unit=°
